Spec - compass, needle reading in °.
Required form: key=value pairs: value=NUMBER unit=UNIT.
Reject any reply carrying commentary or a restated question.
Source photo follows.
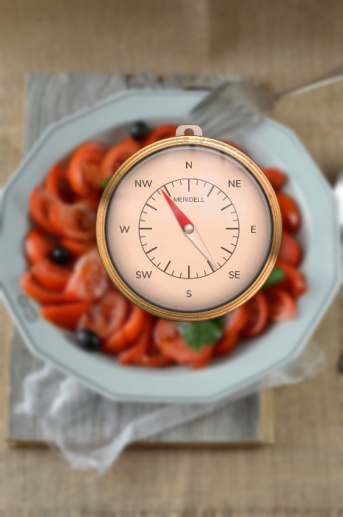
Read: value=325 unit=°
